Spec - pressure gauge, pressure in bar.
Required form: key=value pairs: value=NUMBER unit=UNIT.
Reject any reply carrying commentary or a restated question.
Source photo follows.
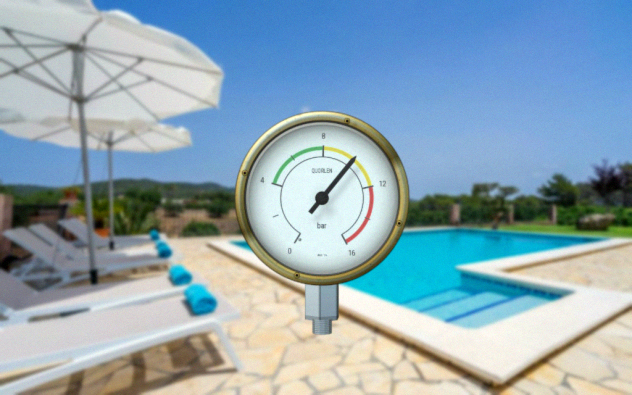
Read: value=10 unit=bar
